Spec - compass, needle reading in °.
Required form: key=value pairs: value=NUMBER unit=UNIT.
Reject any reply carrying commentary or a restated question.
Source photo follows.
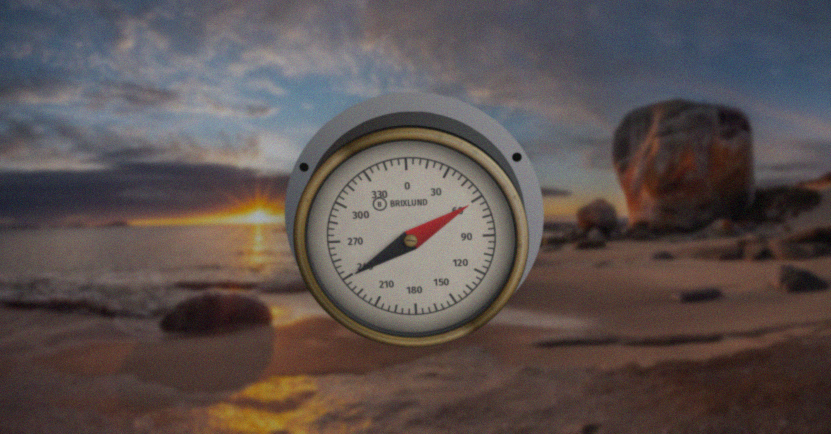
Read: value=60 unit=°
